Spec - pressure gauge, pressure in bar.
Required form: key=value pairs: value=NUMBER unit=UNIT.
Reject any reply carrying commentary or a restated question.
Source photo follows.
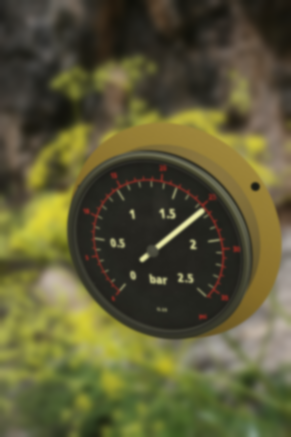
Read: value=1.75 unit=bar
